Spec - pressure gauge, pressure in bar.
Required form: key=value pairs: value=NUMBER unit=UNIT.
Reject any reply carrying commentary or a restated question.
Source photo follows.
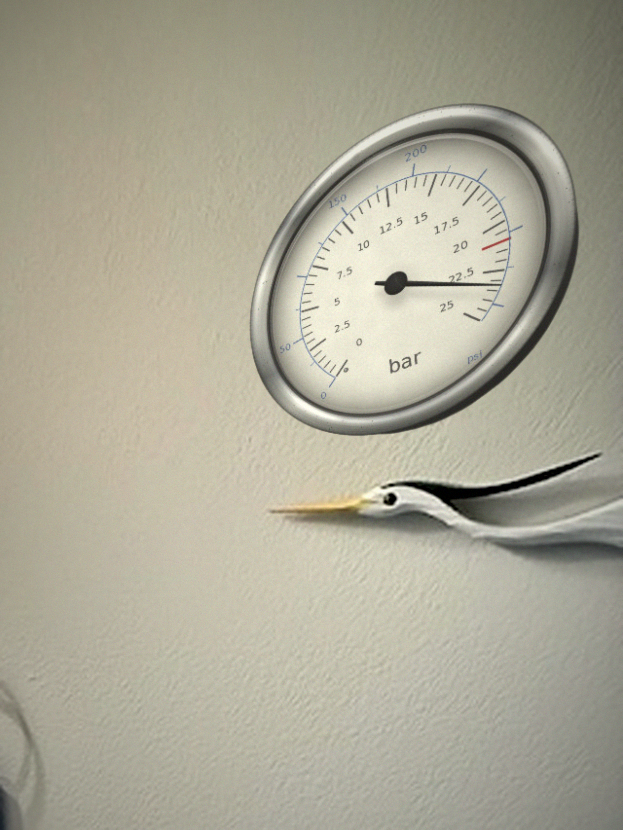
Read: value=23.25 unit=bar
